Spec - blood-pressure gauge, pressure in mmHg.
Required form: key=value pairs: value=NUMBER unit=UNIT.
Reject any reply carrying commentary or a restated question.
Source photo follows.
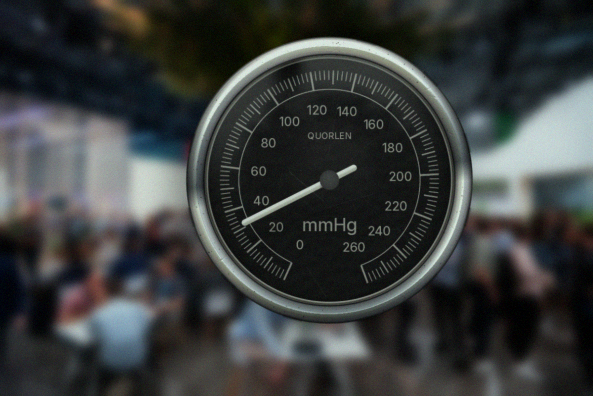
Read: value=32 unit=mmHg
